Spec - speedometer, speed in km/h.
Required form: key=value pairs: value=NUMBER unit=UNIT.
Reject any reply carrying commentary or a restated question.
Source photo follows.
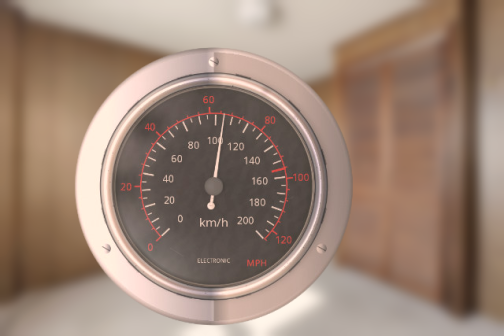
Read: value=105 unit=km/h
